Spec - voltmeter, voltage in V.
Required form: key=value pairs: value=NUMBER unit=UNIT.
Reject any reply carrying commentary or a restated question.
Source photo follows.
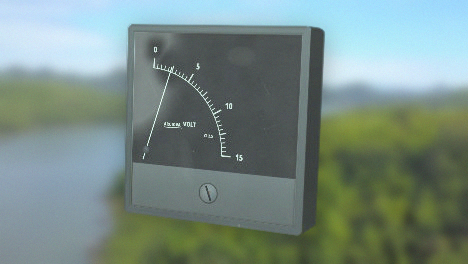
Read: value=2.5 unit=V
